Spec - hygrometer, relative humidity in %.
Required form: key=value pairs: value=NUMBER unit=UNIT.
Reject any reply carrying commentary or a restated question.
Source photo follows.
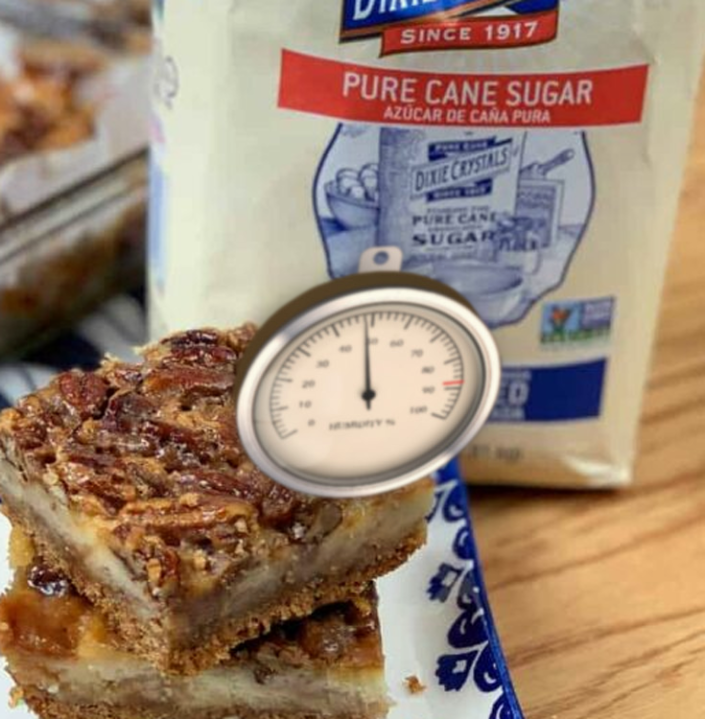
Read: value=48 unit=%
